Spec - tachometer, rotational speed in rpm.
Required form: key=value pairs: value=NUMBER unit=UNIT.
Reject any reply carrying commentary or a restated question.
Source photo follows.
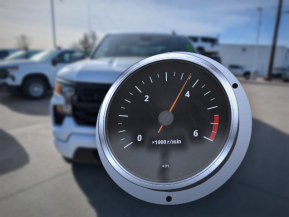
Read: value=3750 unit=rpm
